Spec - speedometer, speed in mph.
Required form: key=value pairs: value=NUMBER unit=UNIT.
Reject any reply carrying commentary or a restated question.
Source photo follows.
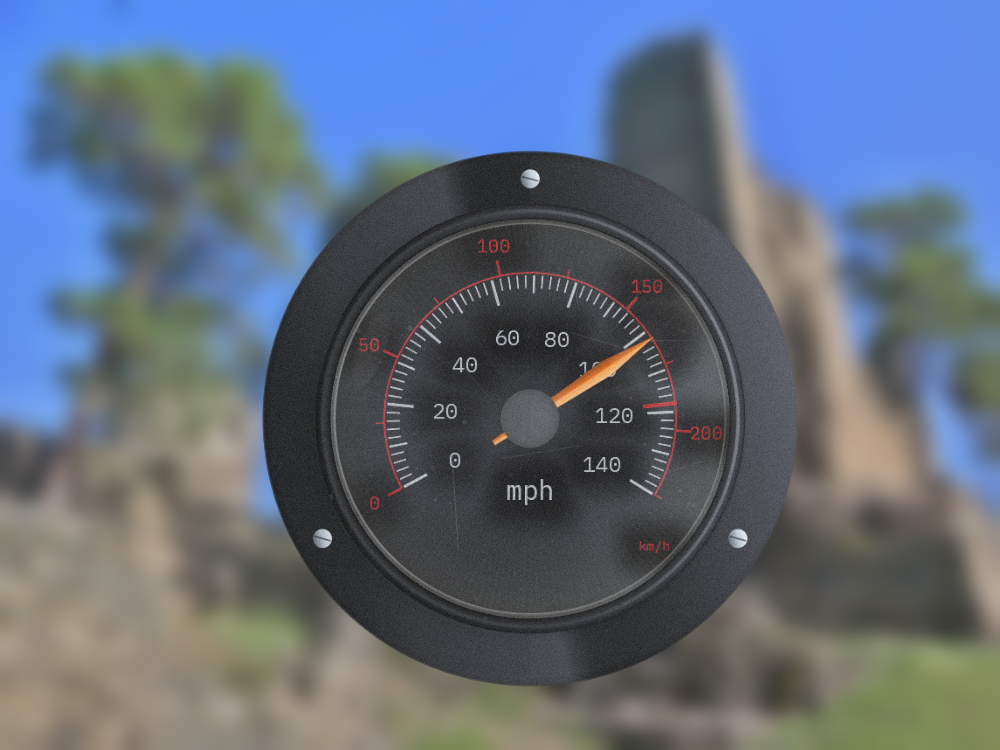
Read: value=102 unit=mph
